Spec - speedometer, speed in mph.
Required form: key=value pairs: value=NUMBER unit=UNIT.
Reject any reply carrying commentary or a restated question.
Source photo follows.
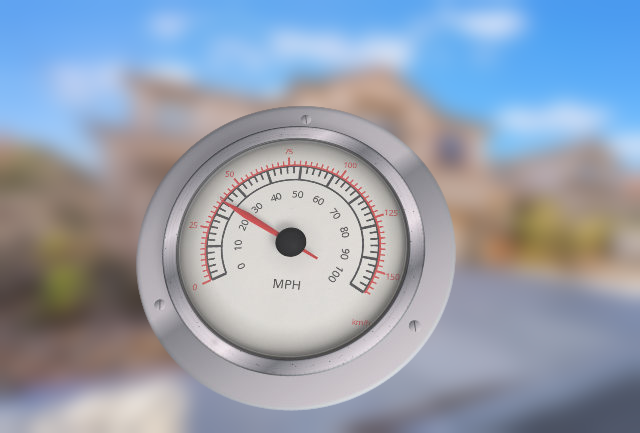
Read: value=24 unit=mph
